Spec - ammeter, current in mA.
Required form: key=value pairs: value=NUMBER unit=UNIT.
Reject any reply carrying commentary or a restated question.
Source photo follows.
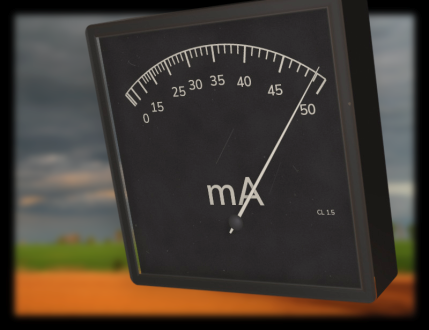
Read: value=49 unit=mA
